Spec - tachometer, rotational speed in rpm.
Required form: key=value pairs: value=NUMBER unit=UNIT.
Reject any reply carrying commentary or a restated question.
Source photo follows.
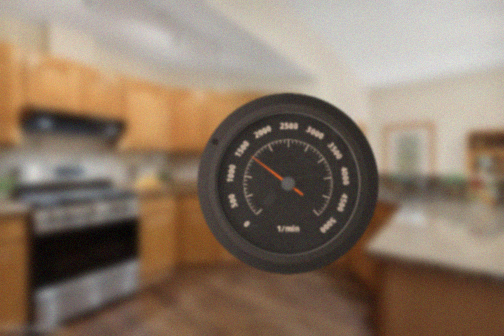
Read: value=1500 unit=rpm
